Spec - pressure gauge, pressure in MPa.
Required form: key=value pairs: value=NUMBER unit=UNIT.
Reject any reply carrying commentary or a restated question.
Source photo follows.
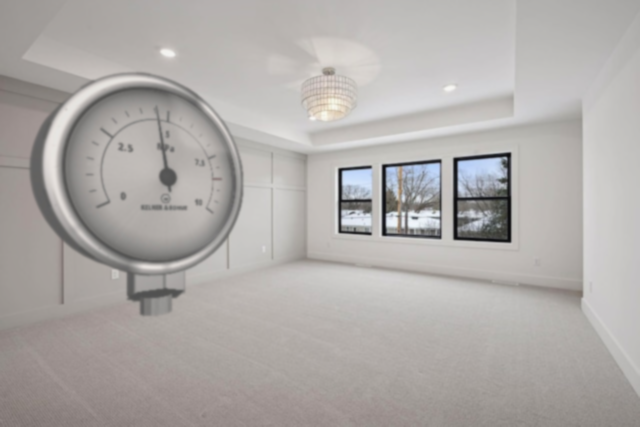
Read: value=4.5 unit=MPa
